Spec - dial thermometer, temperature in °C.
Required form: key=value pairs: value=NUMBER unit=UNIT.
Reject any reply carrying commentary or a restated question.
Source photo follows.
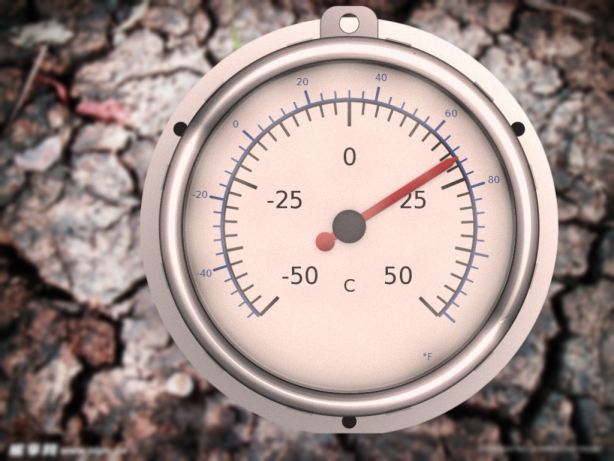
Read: value=21.25 unit=°C
